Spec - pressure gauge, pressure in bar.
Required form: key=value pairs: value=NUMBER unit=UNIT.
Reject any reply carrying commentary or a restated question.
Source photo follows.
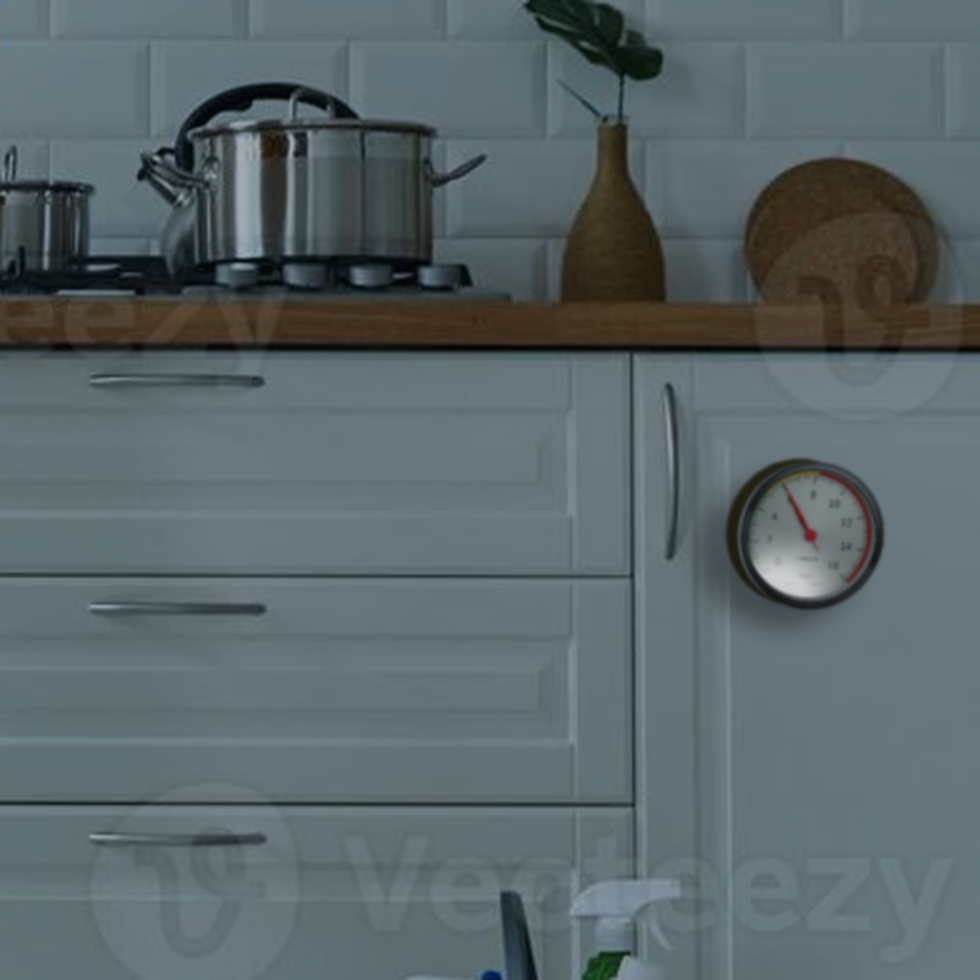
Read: value=6 unit=bar
